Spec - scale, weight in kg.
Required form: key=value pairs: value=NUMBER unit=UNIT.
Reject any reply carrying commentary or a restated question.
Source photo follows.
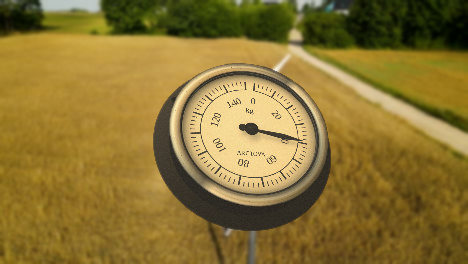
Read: value=40 unit=kg
